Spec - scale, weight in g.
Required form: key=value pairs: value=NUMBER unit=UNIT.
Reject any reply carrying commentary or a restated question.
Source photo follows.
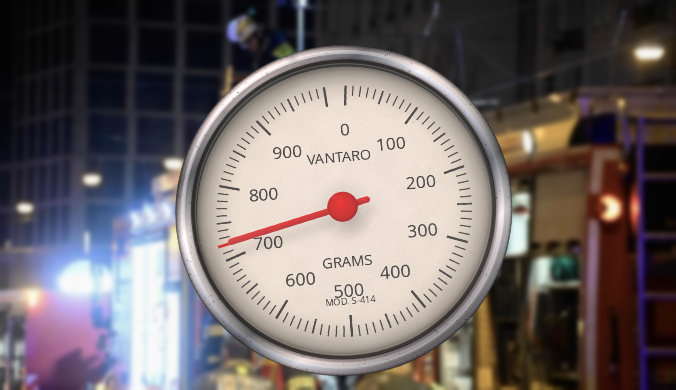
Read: value=720 unit=g
